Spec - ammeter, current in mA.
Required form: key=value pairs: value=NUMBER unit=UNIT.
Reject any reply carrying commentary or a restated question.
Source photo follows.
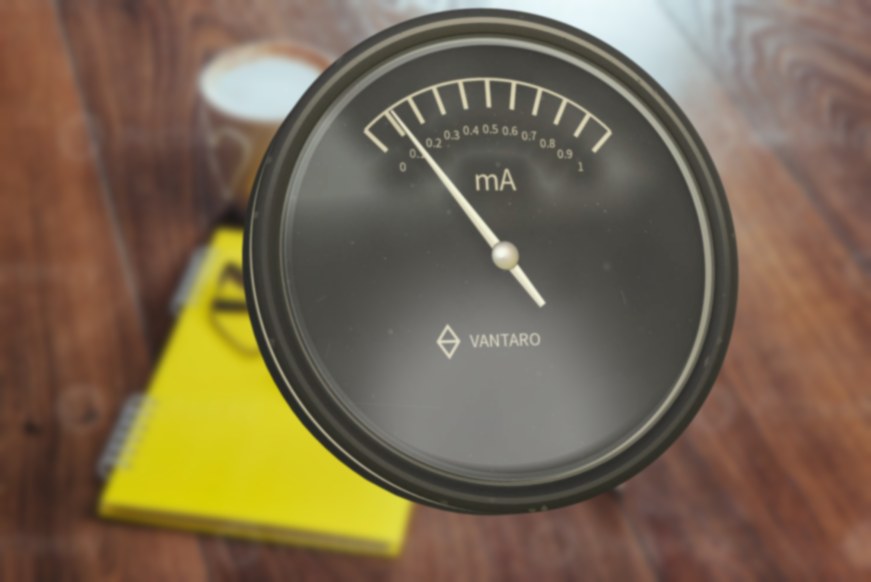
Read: value=0.1 unit=mA
